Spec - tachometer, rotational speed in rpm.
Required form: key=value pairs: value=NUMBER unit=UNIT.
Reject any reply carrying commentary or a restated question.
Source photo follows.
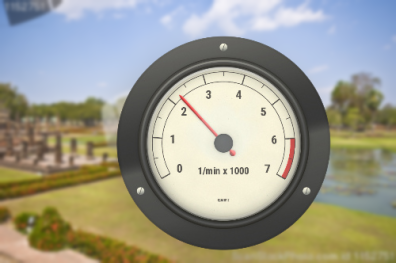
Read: value=2250 unit=rpm
